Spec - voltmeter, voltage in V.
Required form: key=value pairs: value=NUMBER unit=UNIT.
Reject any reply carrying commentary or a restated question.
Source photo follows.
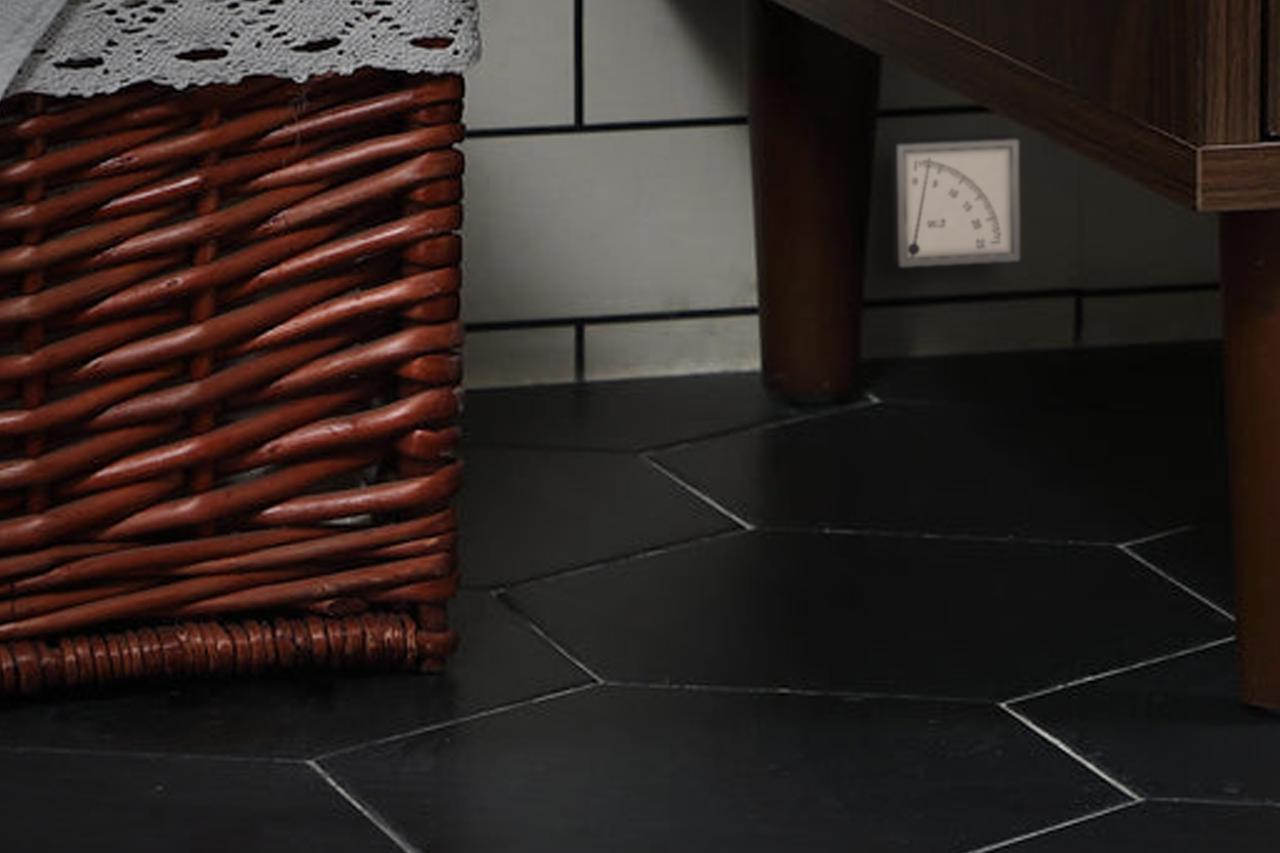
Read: value=2.5 unit=V
